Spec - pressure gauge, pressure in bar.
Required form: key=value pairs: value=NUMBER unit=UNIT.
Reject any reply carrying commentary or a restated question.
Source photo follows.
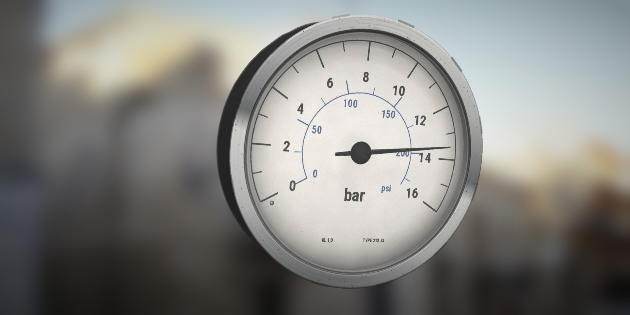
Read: value=13.5 unit=bar
